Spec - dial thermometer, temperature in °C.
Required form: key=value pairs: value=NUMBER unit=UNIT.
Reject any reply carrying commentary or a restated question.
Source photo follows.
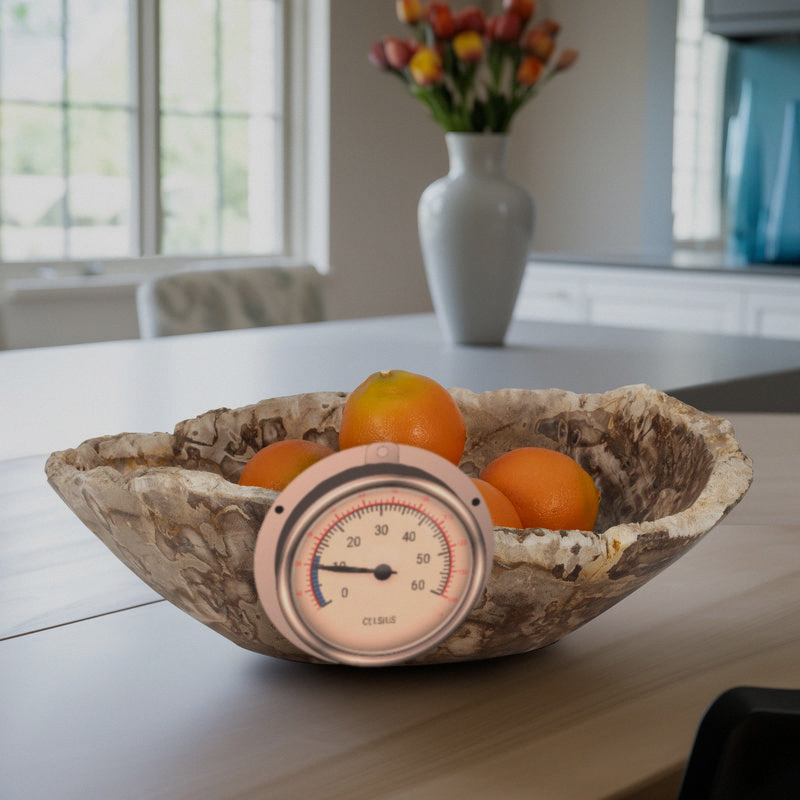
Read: value=10 unit=°C
